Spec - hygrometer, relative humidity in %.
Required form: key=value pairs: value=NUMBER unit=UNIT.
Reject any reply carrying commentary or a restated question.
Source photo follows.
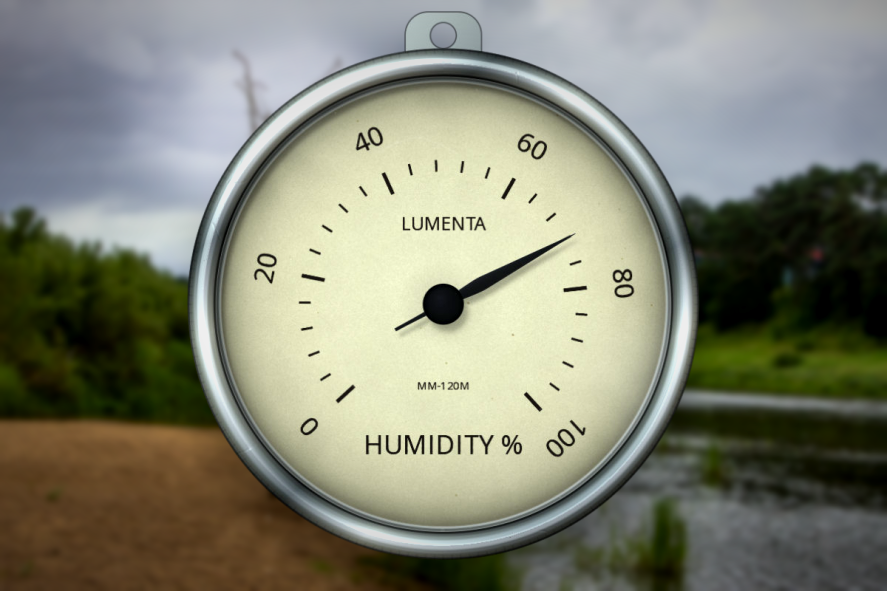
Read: value=72 unit=%
